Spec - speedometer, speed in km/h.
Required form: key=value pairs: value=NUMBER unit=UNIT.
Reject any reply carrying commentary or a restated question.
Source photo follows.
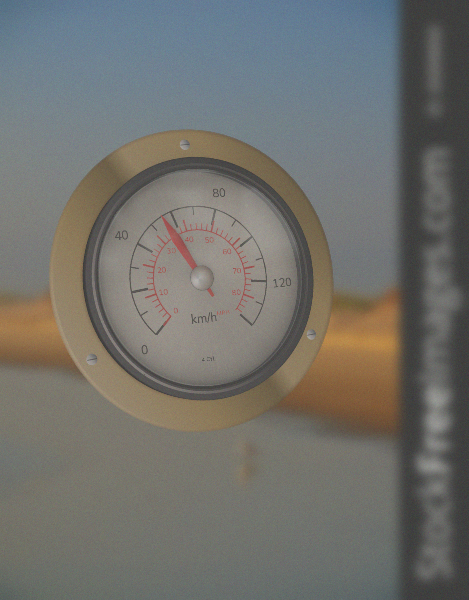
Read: value=55 unit=km/h
